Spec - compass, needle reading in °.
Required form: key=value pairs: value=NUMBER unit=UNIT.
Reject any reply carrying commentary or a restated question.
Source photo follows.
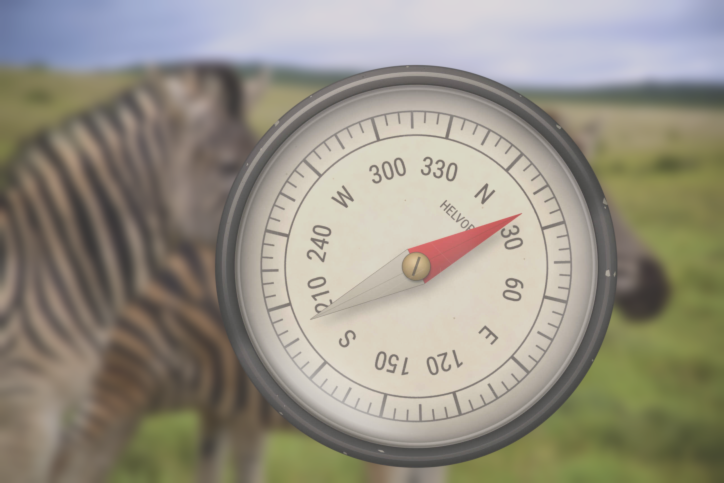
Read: value=20 unit=°
